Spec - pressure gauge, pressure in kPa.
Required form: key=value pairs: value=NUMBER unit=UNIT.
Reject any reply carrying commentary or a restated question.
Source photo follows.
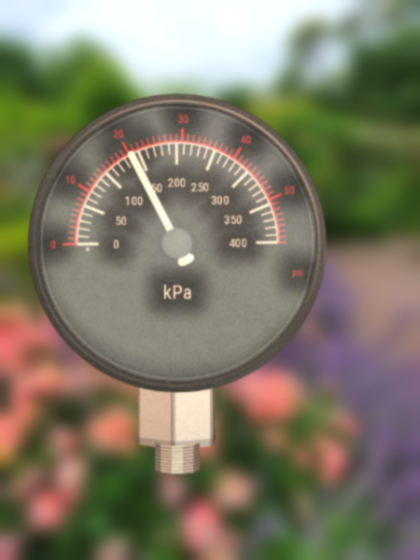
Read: value=140 unit=kPa
